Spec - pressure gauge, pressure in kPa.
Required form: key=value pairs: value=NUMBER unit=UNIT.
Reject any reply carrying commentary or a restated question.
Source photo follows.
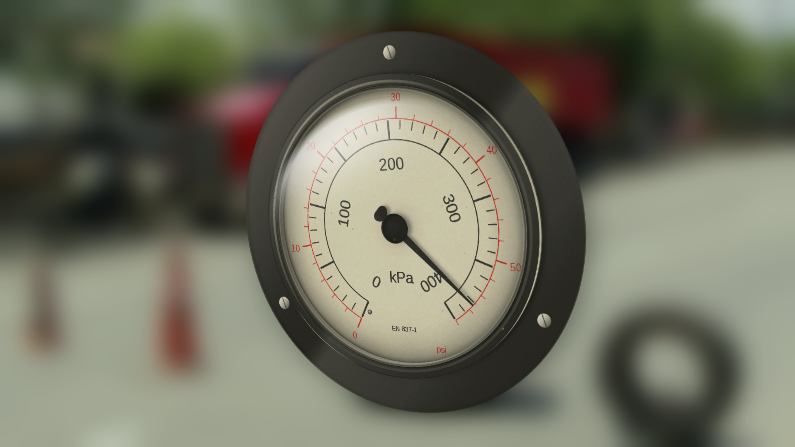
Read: value=380 unit=kPa
